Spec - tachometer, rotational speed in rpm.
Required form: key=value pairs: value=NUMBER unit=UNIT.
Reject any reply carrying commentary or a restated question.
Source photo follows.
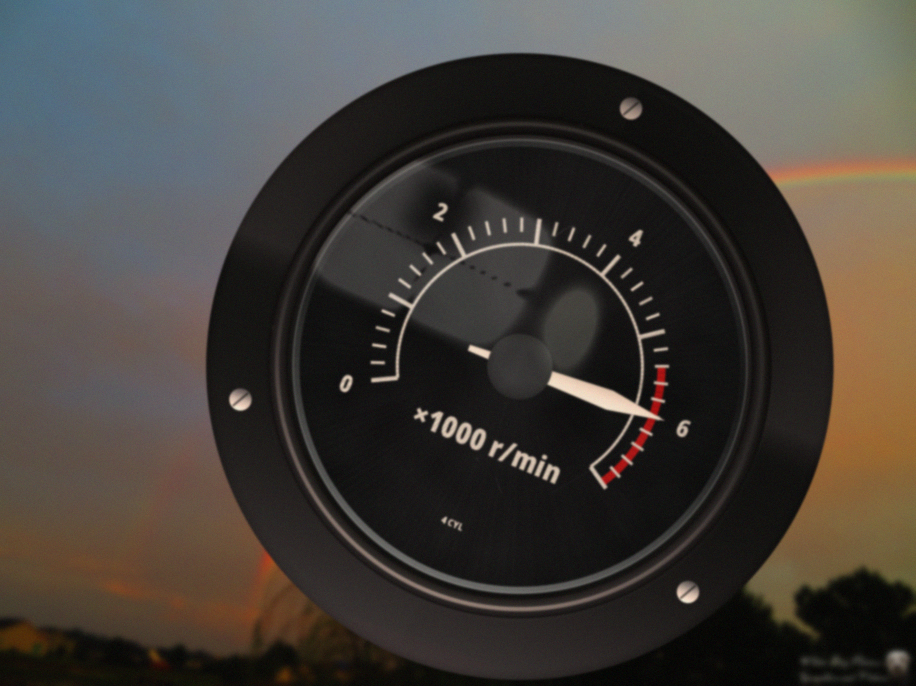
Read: value=6000 unit=rpm
